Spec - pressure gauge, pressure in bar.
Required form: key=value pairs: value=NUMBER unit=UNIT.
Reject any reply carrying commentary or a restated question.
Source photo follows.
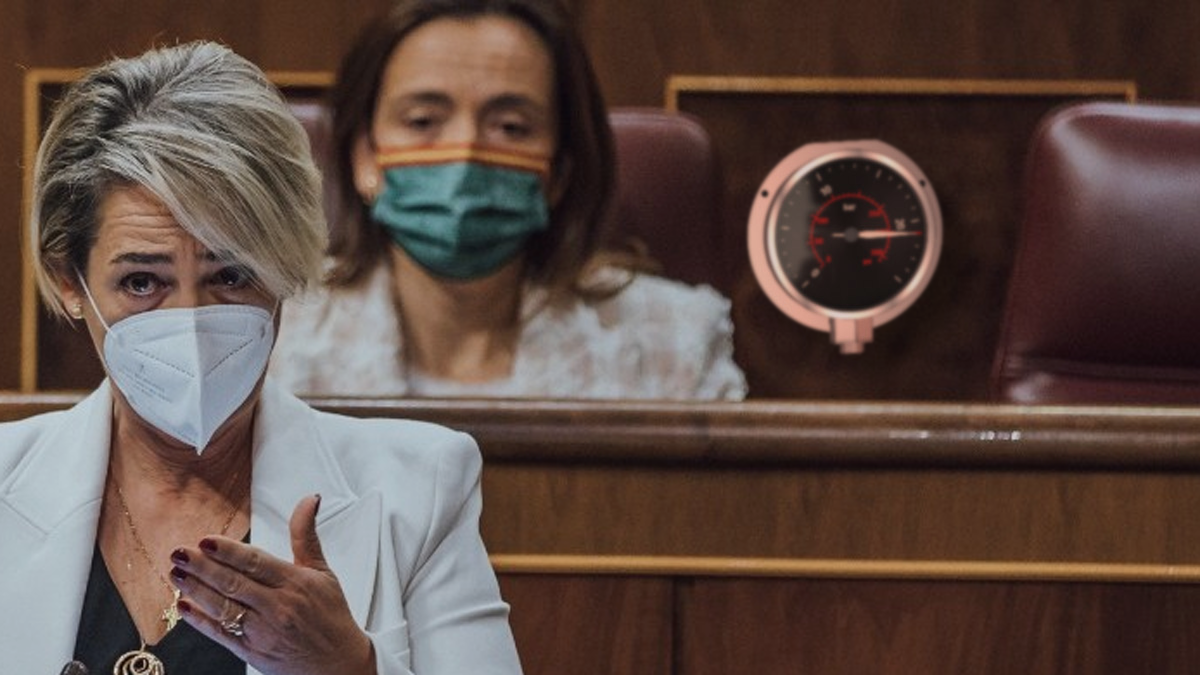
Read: value=21 unit=bar
